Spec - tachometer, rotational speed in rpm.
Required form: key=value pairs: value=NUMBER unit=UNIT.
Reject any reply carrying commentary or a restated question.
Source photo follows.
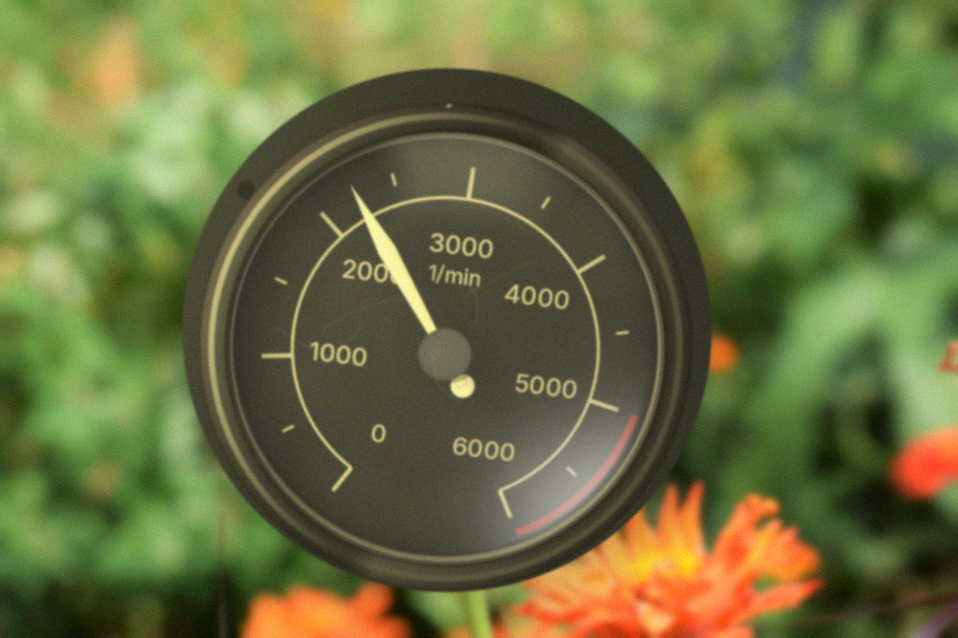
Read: value=2250 unit=rpm
